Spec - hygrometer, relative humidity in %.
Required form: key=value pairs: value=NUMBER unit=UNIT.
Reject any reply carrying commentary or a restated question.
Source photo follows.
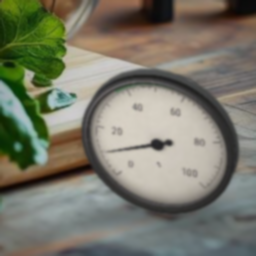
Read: value=10 unit=%
